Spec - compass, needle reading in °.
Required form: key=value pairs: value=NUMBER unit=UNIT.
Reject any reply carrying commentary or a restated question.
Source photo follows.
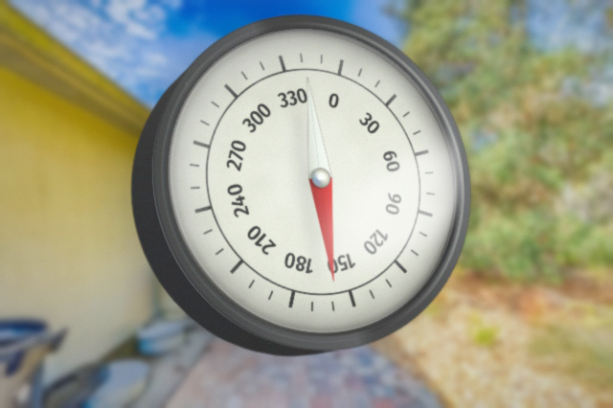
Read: value=160 unit=°
